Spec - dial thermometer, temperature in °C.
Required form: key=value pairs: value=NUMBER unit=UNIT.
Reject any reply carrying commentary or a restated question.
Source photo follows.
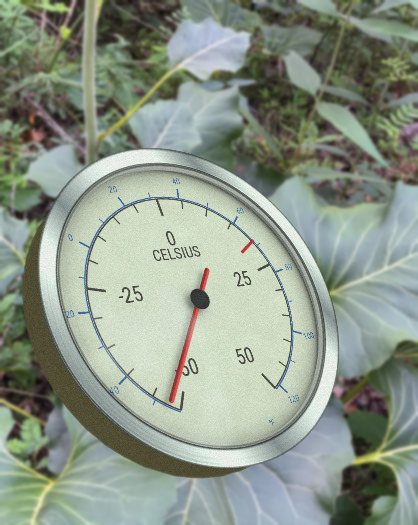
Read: value=-47.5 unit=°C
